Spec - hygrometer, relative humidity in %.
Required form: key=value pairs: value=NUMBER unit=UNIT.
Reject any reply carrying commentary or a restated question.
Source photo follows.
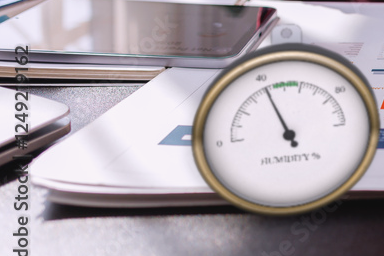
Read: value=40 unit=%
